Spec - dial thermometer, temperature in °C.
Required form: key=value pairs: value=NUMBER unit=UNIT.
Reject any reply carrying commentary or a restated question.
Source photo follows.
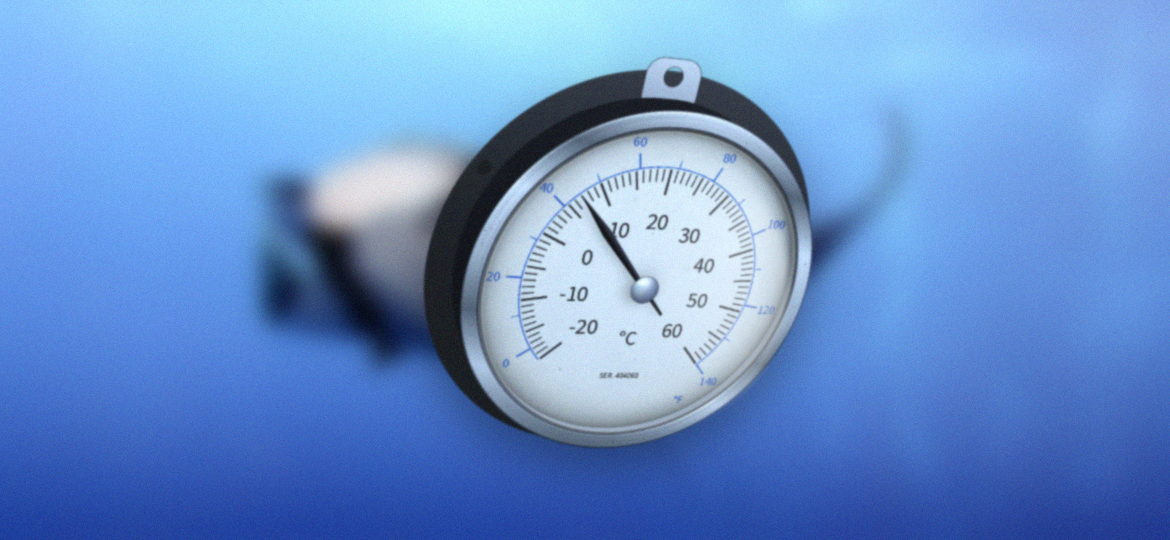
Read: value=7 unit=°C
